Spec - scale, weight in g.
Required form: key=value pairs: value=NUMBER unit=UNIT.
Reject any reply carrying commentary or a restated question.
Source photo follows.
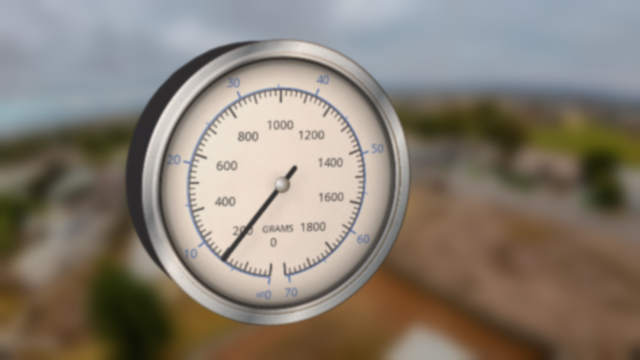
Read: value=200 unit=g
